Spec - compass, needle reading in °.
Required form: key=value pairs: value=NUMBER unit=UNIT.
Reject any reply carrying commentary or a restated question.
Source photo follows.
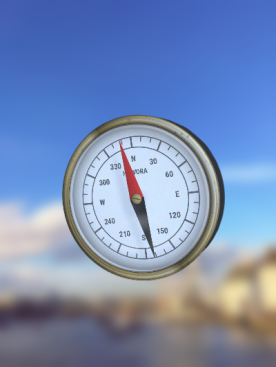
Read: value=350 unit=°
